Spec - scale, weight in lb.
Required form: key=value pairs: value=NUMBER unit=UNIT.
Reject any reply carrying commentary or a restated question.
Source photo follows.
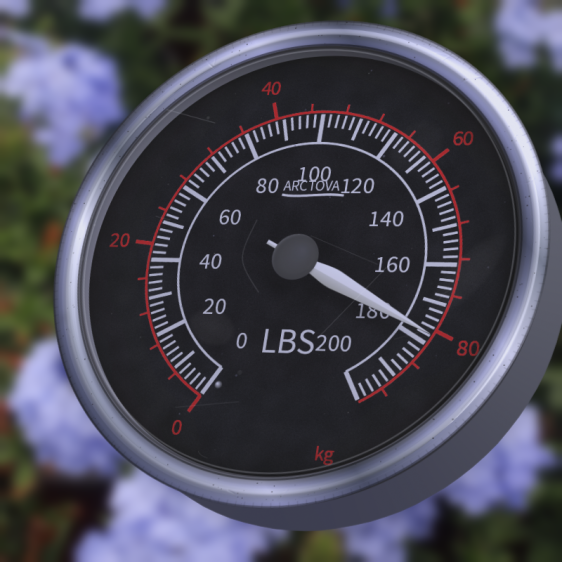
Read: value=178 unit=lb
